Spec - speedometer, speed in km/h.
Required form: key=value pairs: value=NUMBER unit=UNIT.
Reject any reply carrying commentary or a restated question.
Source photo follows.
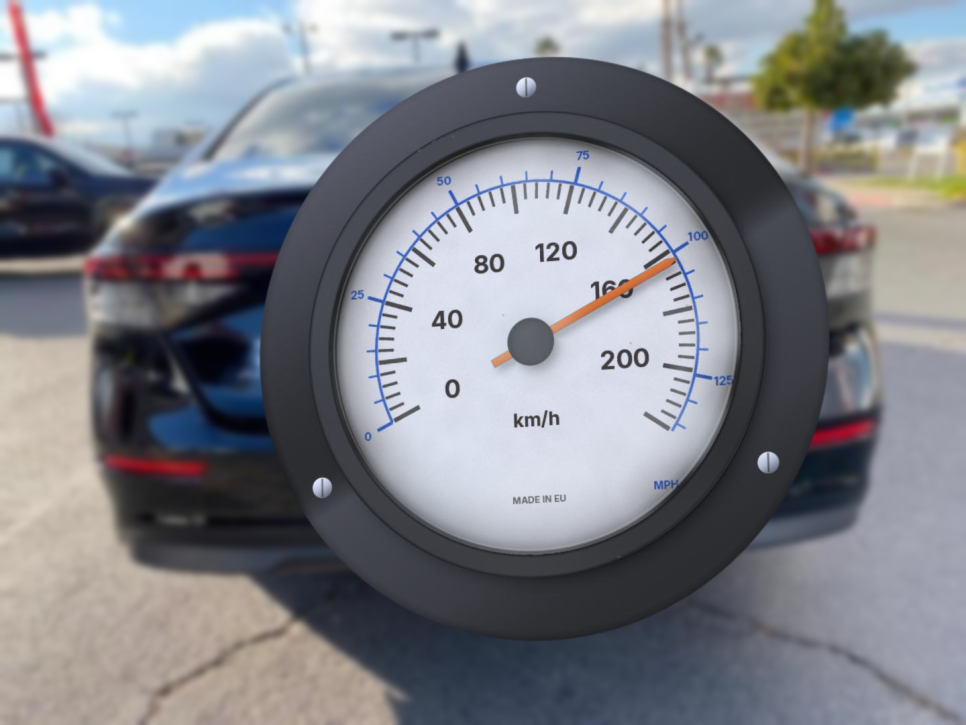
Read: value=164 unit=km/h
